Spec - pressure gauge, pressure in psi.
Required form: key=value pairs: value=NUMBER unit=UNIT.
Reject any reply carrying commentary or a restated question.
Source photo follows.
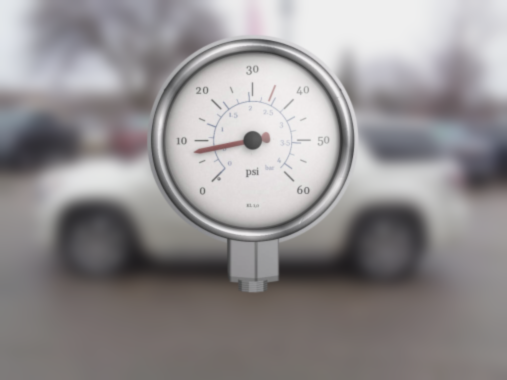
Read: value=7.5 unit=psi
